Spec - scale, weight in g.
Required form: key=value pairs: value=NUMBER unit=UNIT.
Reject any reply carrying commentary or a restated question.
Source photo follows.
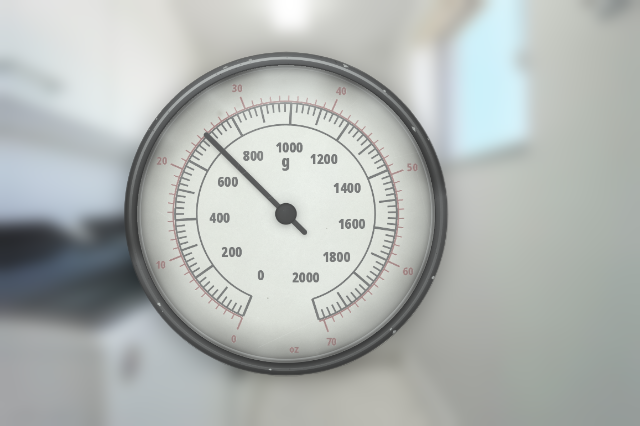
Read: value=700 unit=g
